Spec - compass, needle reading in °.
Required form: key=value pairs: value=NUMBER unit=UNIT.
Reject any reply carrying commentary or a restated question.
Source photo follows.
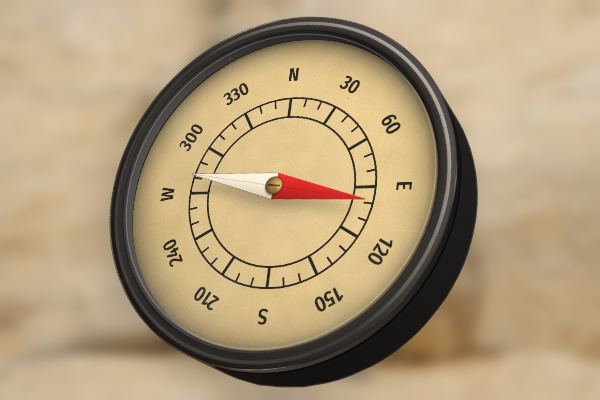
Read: value=100 unit=°
